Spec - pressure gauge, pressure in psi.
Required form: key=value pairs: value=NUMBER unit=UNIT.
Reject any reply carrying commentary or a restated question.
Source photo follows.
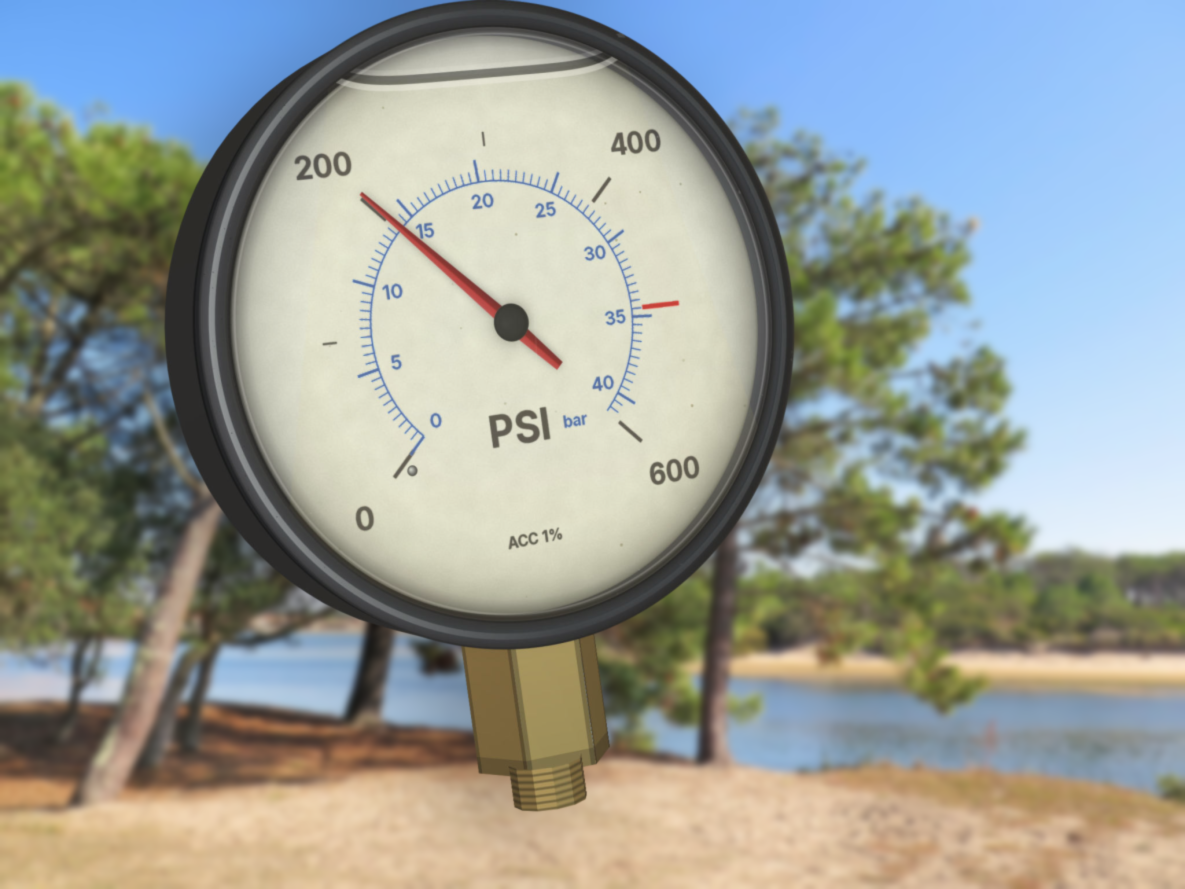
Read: value=200 unit=psi
